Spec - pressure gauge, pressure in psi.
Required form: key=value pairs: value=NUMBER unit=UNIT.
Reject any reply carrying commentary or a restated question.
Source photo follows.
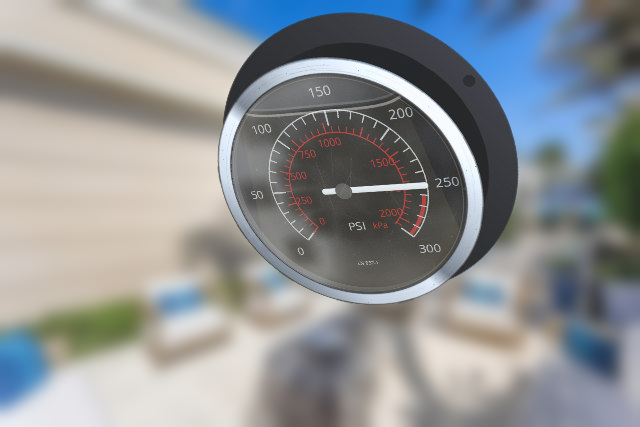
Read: value=250 unit=psi
